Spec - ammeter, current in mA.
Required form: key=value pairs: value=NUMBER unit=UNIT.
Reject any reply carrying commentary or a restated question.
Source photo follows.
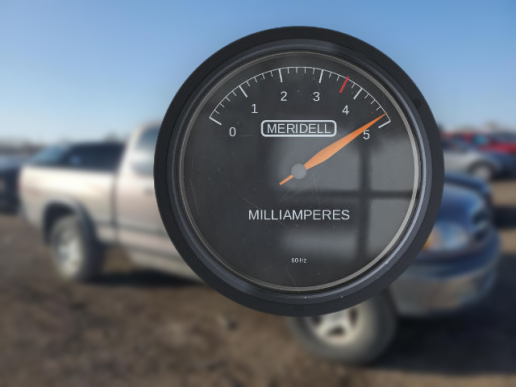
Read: value=4.8 unit=mA
